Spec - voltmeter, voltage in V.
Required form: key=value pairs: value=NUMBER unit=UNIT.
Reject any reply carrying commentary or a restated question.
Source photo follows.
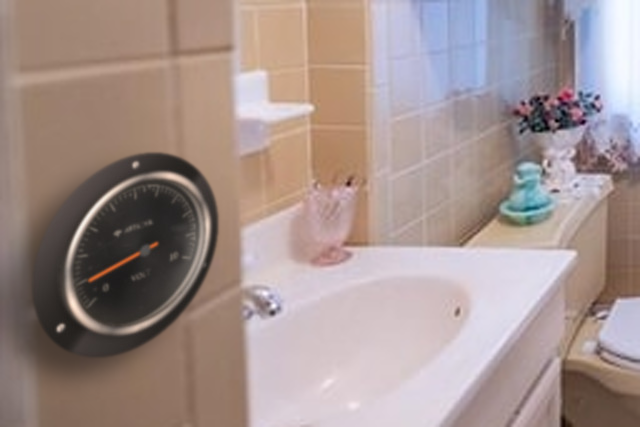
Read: value=1 unit=V
